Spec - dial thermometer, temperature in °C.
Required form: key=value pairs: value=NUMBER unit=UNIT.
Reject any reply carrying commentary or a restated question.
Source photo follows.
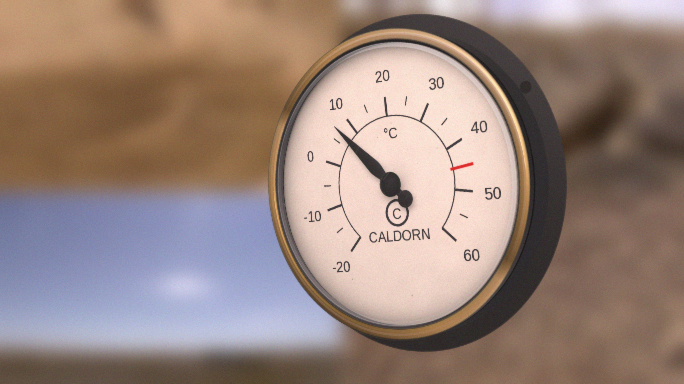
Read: value=7.5 unit=°C
